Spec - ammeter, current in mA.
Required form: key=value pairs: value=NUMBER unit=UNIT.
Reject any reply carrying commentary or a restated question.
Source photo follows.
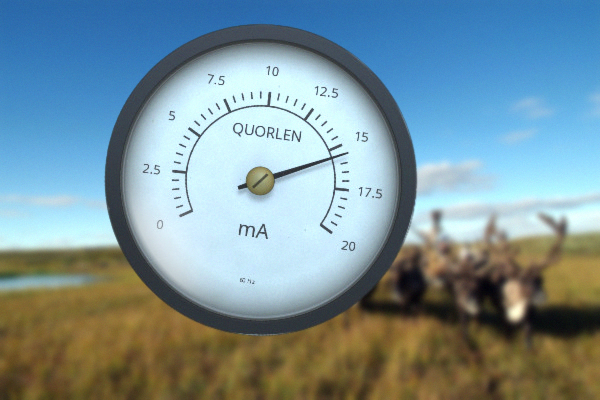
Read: value=15.5 unit=mA
